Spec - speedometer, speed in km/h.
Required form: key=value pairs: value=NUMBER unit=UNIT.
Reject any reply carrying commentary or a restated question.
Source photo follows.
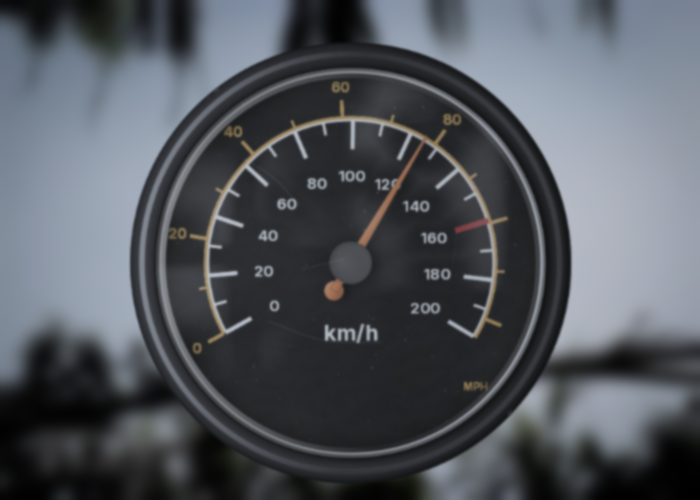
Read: value=125 unit=km/h
